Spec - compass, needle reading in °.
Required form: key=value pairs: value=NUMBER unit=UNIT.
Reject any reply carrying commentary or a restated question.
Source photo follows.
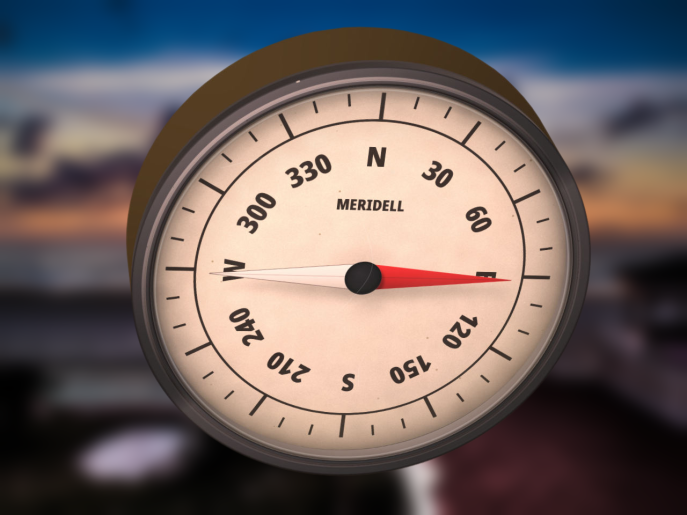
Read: value=90 unit=°
